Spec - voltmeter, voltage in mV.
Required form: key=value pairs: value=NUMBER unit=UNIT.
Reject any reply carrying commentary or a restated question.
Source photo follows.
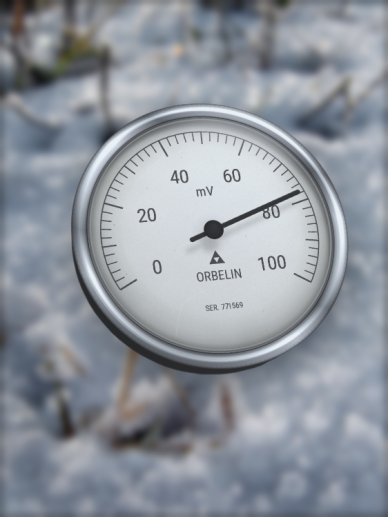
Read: value=78 unit=mV
